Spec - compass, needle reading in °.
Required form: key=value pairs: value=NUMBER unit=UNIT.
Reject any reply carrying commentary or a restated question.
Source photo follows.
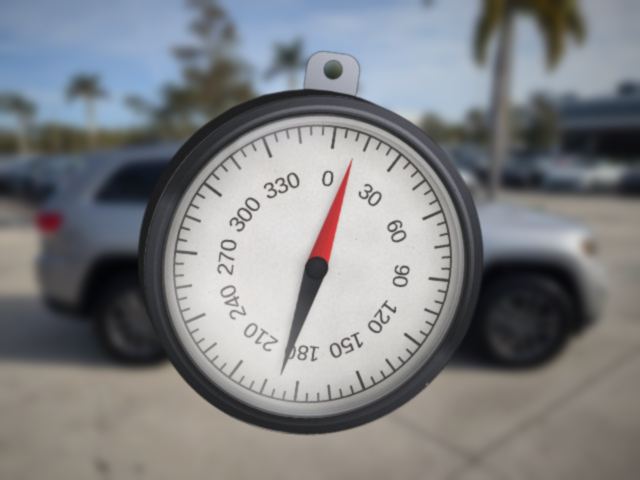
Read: value=10 unit=°
